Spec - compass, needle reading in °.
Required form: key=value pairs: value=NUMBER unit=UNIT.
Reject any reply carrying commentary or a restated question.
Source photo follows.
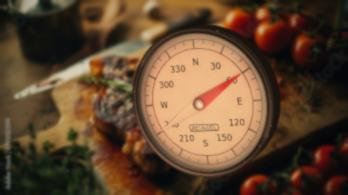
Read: value=60 unit=°
